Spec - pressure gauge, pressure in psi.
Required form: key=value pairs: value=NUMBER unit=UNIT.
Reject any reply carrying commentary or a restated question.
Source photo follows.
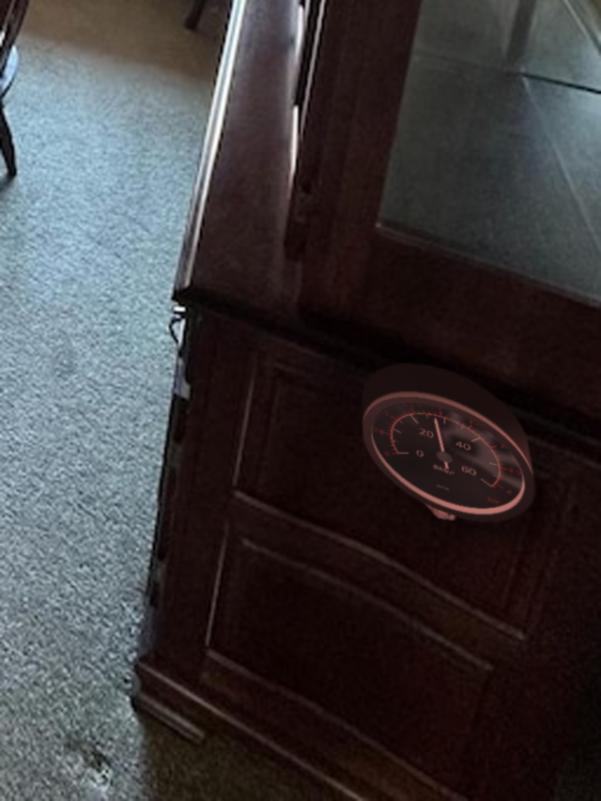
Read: value=27.5 unit=psi
